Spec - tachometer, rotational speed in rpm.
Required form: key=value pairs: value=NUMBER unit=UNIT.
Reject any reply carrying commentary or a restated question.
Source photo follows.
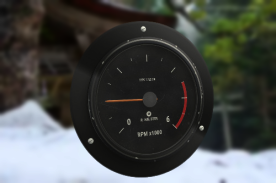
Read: value=1000 unit=rpm
